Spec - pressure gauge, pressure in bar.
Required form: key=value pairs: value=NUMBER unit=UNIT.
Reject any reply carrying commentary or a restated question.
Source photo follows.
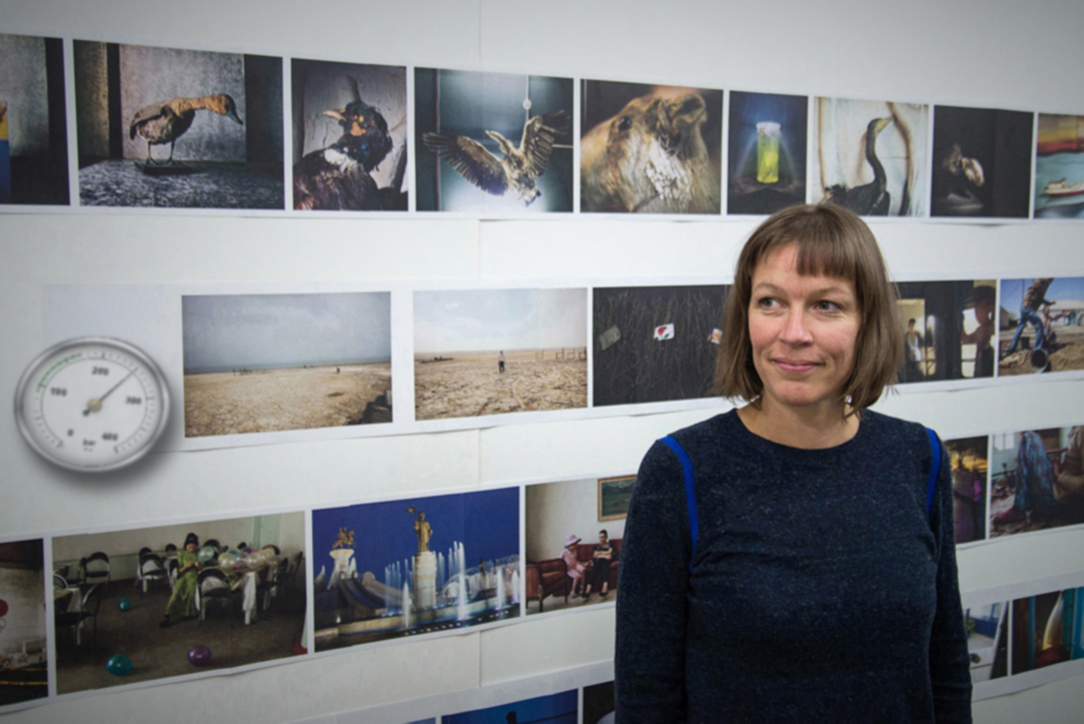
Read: value=250 unit=bar
